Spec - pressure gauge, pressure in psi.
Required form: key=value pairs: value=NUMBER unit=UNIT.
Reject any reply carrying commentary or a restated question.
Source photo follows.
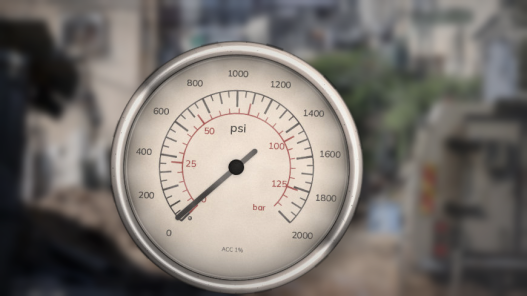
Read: value=25 unit=psi
